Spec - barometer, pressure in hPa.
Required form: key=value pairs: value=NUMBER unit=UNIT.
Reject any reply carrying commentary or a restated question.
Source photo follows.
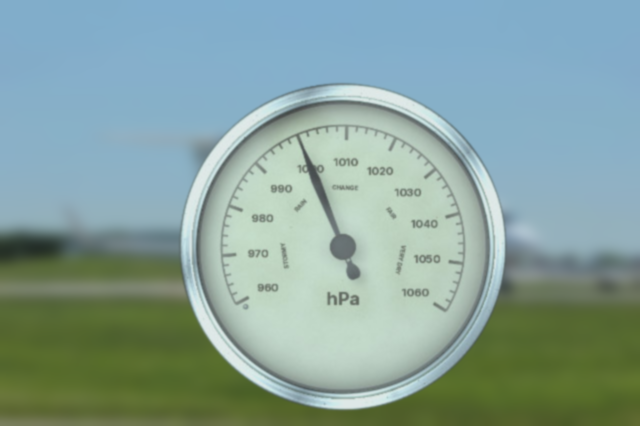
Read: value=1000 unit=hPa
